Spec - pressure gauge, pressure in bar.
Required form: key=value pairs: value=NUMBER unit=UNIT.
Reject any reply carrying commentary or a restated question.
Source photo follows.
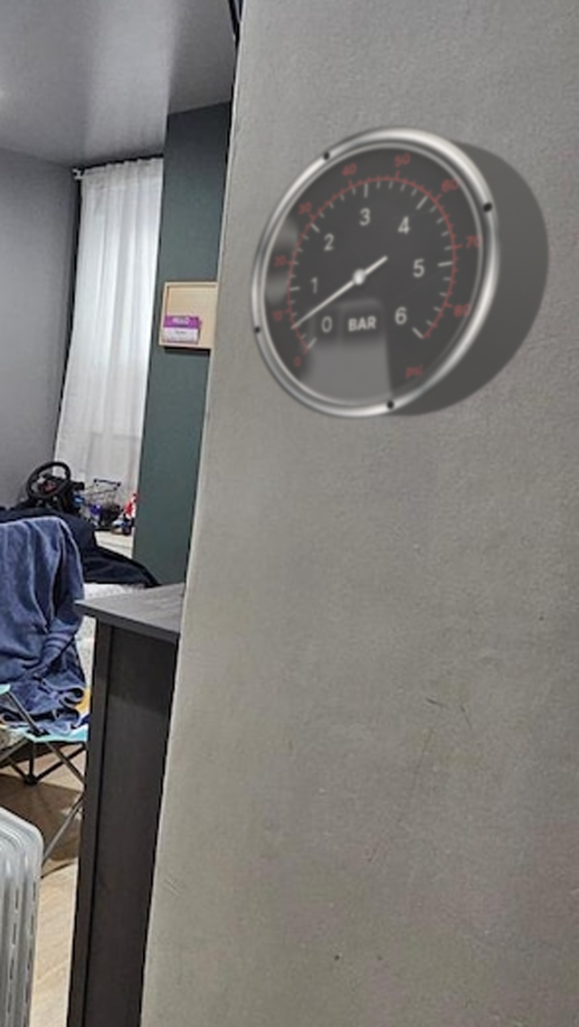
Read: value=0.4 unit=bar
